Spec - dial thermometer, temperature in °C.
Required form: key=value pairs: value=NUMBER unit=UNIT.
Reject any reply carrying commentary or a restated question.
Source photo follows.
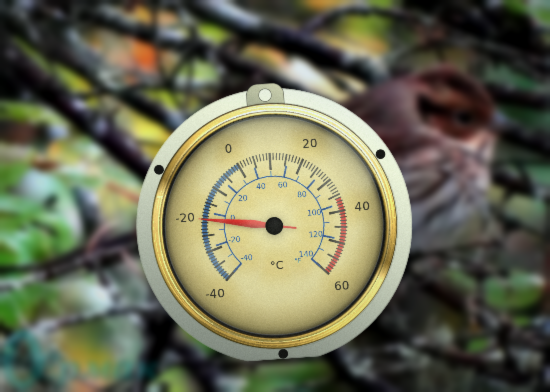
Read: value=-20 unit=°C
